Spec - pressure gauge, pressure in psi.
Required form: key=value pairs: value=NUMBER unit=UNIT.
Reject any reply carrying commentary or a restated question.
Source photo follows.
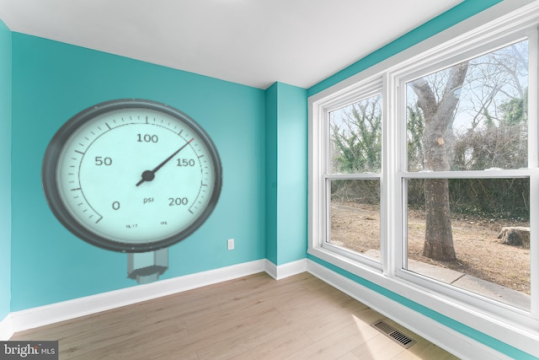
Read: value=135 unit=psi
